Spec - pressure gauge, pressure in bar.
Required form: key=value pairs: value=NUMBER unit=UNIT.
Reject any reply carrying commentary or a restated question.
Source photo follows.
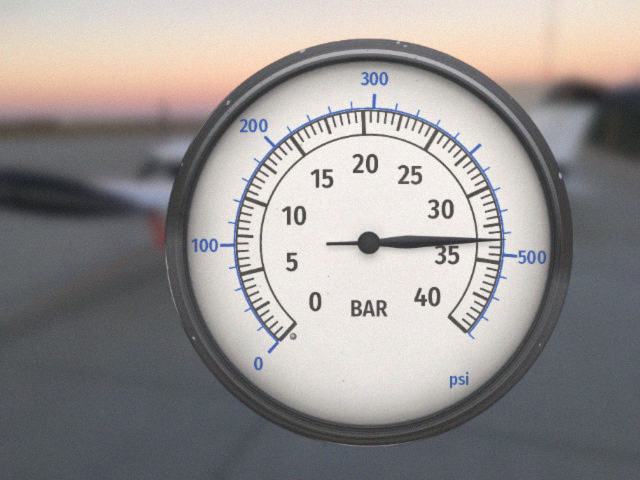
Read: value=33.5 unit=bar
